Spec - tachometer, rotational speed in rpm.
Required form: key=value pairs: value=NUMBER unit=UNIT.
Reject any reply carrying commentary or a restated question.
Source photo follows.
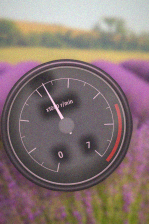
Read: value=3250 unit=rpm
